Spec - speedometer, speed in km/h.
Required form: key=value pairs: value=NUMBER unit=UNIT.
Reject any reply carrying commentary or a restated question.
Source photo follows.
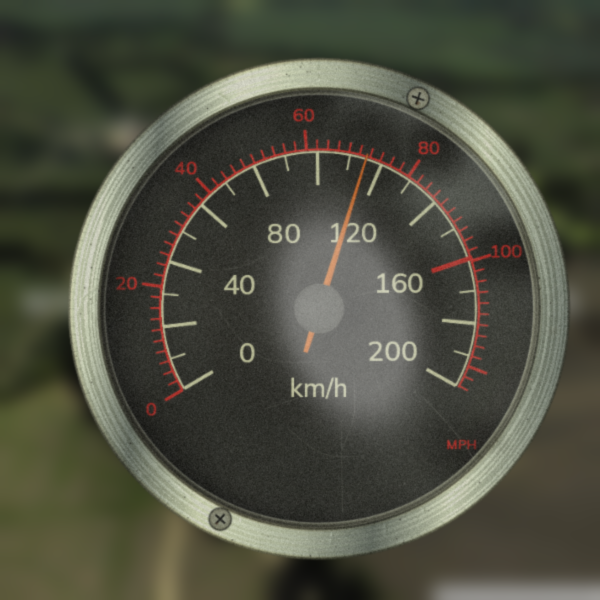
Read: value=115 unit=km/h
